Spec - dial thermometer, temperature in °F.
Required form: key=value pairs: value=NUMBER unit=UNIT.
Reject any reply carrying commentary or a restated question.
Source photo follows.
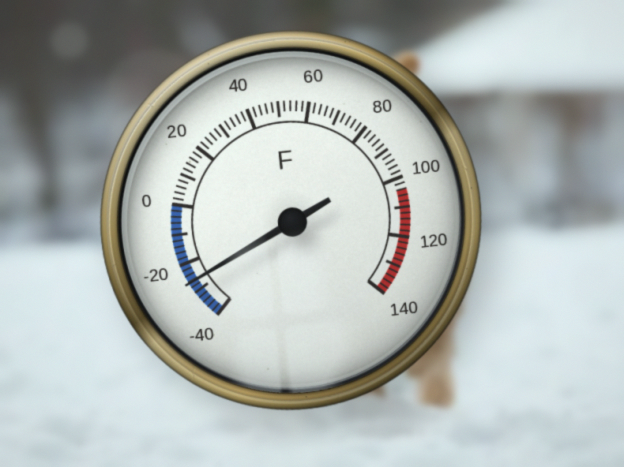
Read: value=-26 unit=°F
